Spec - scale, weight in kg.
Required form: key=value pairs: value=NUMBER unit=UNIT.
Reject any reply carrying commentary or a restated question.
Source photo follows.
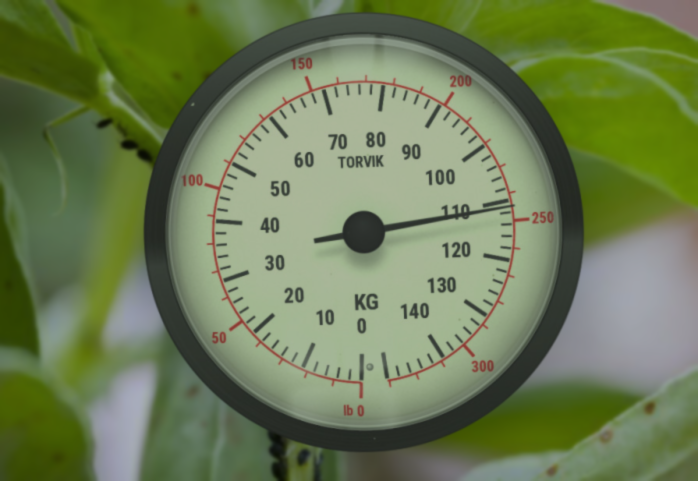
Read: value=111 unit=kg
